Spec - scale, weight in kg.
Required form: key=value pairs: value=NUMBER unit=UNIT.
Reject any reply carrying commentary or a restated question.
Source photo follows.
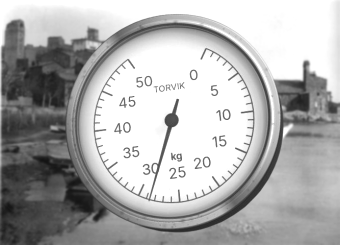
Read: value=28.5 unit=kg
